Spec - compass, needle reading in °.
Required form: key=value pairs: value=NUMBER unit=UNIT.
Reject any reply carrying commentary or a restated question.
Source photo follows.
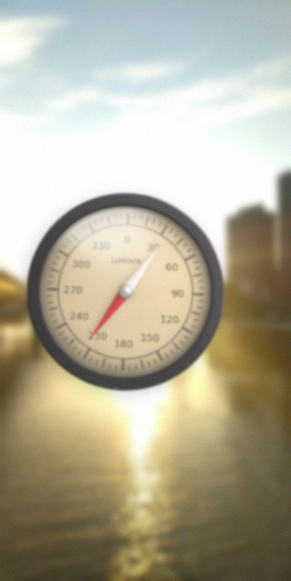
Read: value=215 unit=°
